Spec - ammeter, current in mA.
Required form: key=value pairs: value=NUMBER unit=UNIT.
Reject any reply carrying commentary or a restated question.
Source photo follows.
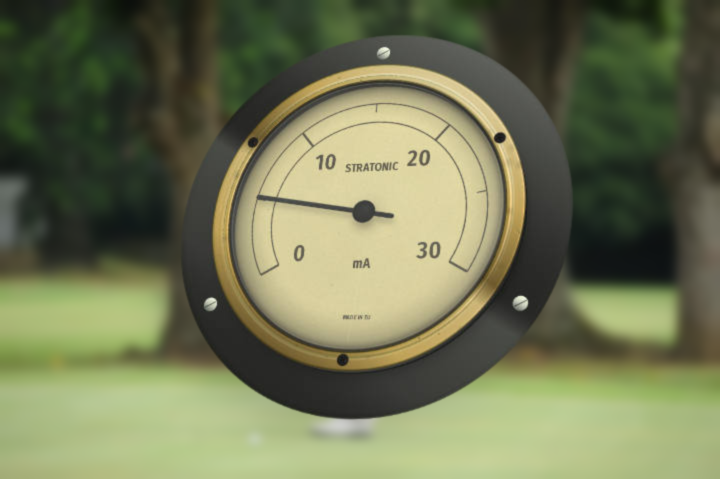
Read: value=5 unit=mA
